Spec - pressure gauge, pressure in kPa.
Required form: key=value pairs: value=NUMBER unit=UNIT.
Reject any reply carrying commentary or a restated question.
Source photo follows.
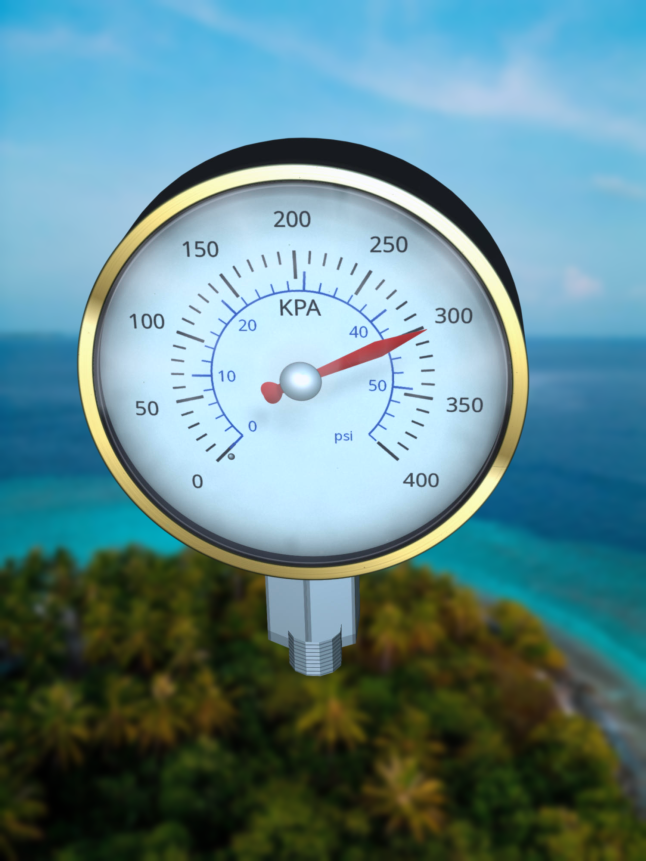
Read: value=300 unit=kPa
